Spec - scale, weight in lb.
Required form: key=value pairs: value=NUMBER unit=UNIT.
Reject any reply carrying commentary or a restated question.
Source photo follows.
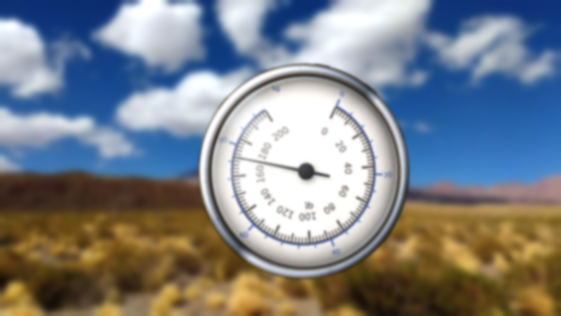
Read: value=170 unit=lb
